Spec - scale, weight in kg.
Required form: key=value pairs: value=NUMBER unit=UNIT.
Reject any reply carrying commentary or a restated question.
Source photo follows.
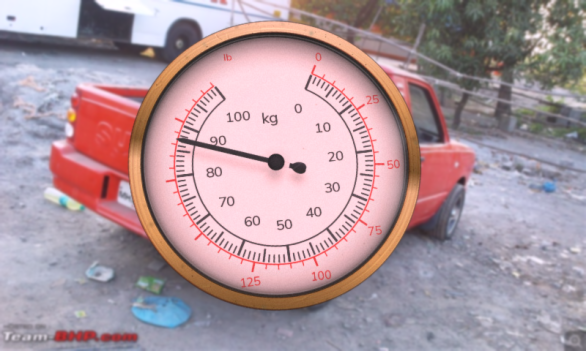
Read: value=87 unit=kg
